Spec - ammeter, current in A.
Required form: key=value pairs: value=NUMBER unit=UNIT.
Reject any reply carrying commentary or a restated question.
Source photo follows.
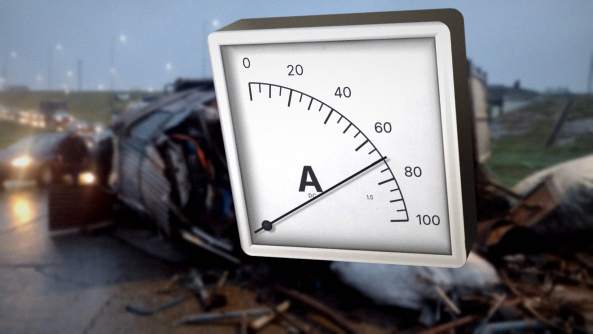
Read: value=70 unit=A
